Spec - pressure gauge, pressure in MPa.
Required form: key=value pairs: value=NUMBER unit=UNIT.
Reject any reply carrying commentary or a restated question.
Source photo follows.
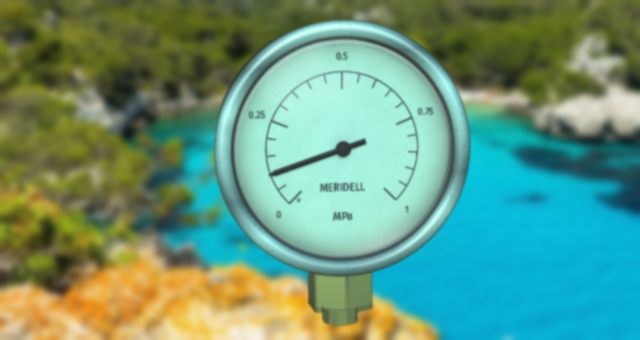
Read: value=0.1 unit=MPa
